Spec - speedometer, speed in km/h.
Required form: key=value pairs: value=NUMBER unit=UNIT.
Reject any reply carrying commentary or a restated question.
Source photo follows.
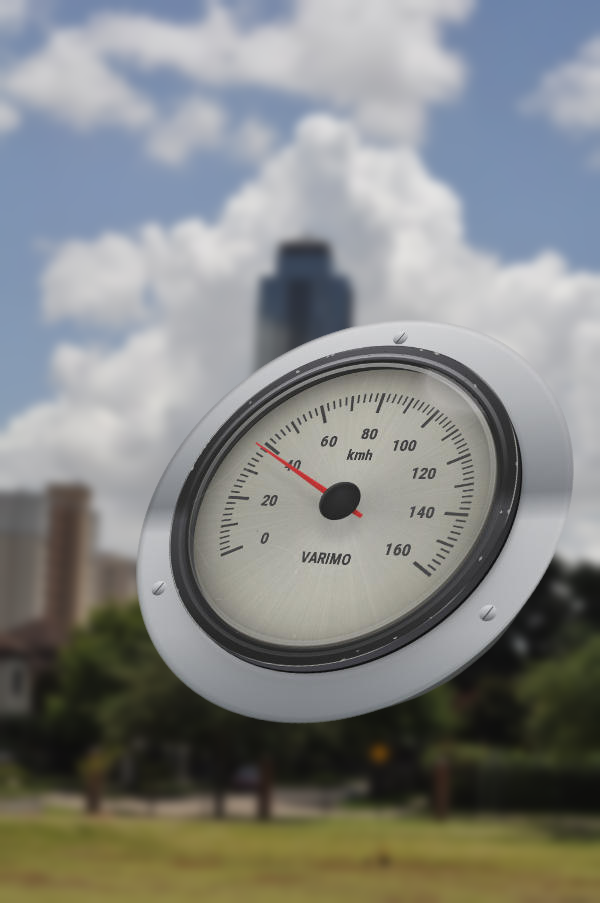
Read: value=38 unit=km/h
